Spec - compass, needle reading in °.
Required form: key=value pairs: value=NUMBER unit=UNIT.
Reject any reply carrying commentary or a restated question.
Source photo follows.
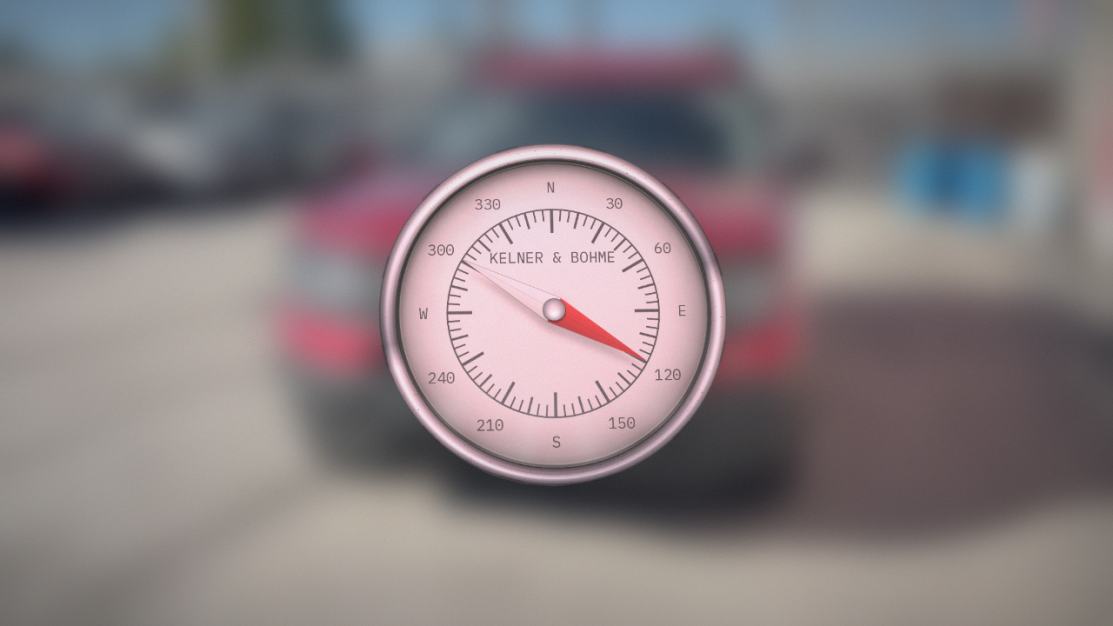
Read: value=120 unit=°
